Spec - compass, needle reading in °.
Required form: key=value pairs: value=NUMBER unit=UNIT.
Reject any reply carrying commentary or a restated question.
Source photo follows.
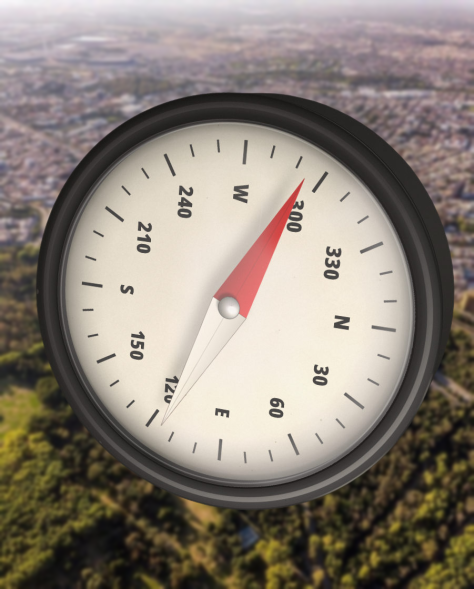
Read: value=295 unit=°
